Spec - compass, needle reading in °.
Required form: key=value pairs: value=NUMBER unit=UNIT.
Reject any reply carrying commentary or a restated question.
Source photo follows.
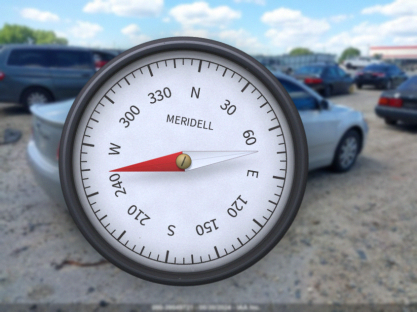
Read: value=252.5 unit=°
